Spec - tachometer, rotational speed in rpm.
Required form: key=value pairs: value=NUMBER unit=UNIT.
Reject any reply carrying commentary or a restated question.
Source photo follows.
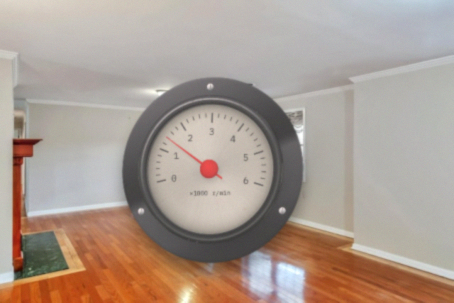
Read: value=1400 unit=rpm
